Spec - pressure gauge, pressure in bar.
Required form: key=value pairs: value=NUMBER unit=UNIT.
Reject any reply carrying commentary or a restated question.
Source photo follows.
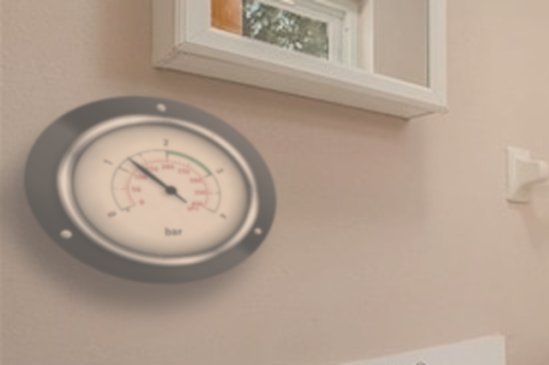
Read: value=1.25 unit=bar
